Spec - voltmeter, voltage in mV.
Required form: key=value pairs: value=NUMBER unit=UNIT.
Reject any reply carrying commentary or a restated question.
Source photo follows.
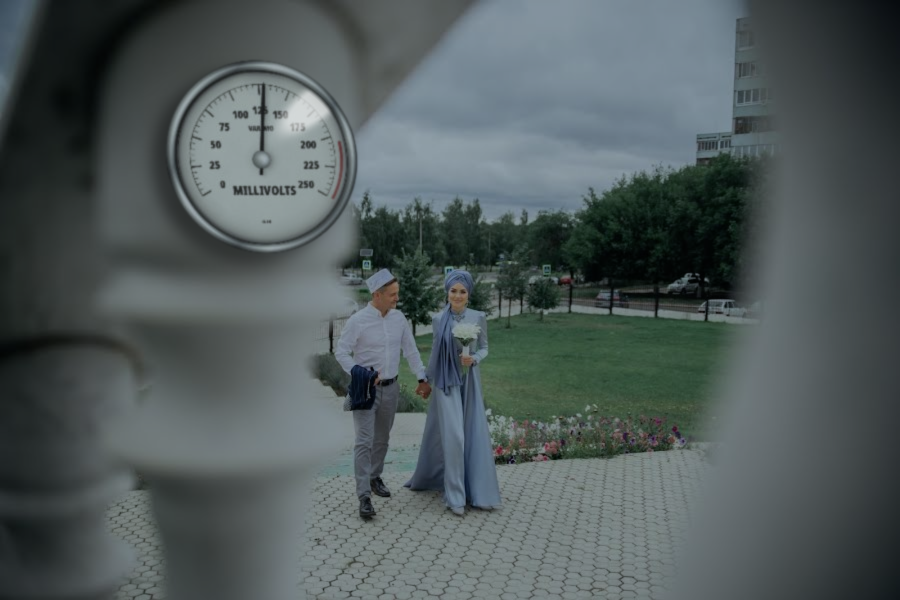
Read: value=130 unit=mV
